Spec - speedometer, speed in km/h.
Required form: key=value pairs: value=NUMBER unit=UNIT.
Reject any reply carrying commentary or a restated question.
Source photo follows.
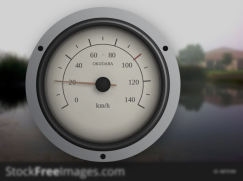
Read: value=20 unit=km/h
